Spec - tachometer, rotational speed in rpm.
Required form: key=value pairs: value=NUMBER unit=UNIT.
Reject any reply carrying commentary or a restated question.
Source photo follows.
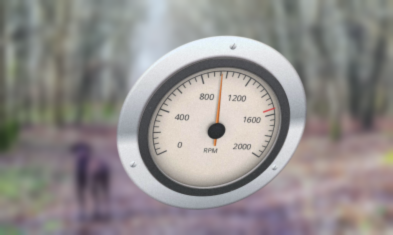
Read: value=950 unit=rpm
